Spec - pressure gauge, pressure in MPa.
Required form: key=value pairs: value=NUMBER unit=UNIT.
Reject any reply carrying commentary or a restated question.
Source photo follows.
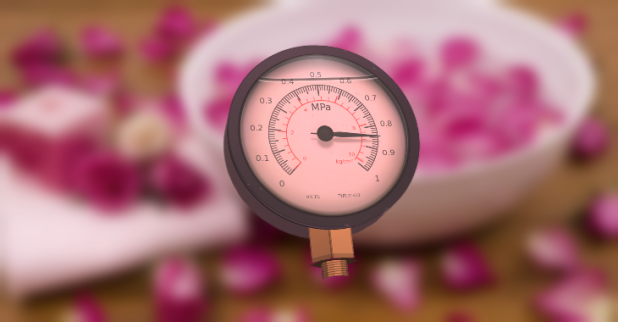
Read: value=0.85 unit=MPa
